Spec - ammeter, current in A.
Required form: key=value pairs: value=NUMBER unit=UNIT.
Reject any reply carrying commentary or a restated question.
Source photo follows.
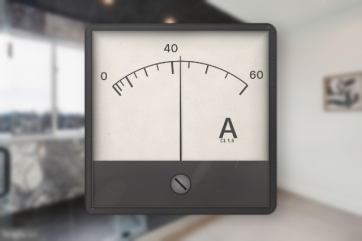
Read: value=42.5 unit=A
